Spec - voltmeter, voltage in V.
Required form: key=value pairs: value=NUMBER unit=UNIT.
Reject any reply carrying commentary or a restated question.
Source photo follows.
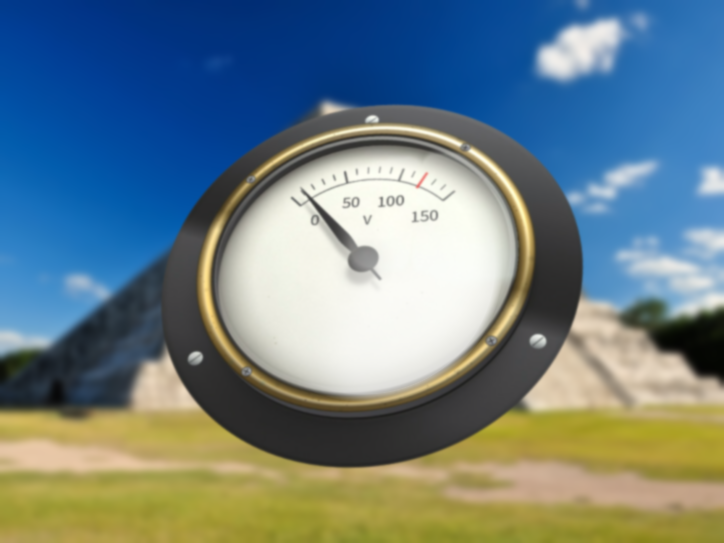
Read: value=10 unit=V
